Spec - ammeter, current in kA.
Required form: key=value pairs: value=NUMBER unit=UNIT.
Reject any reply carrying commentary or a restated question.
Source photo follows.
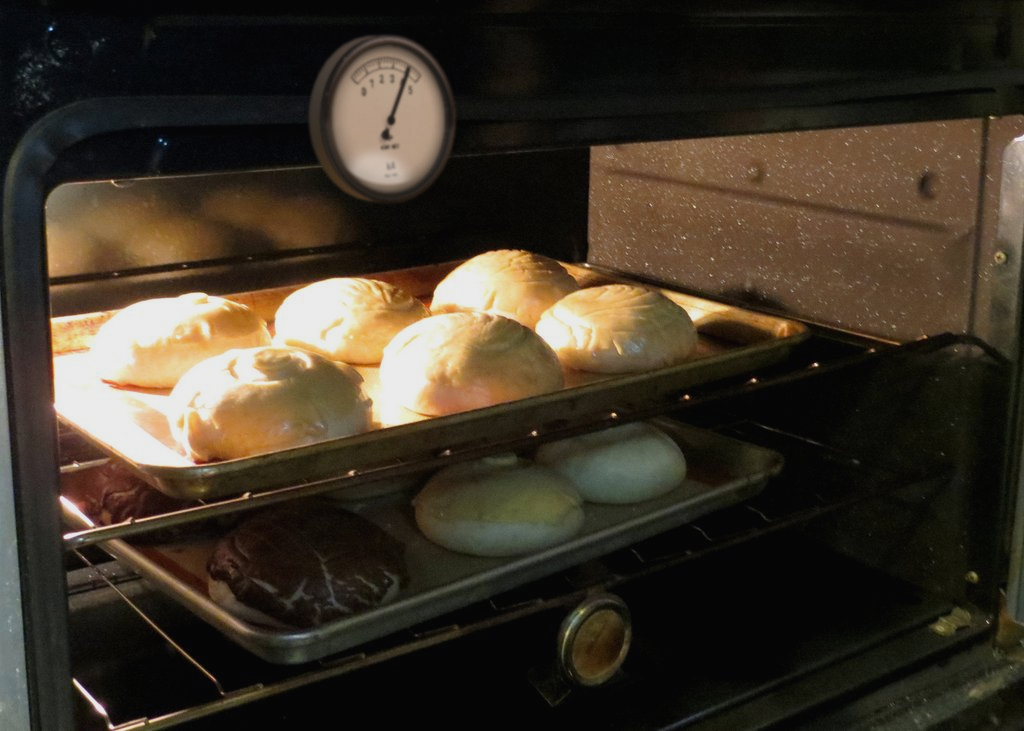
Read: value=4 unit=kA
